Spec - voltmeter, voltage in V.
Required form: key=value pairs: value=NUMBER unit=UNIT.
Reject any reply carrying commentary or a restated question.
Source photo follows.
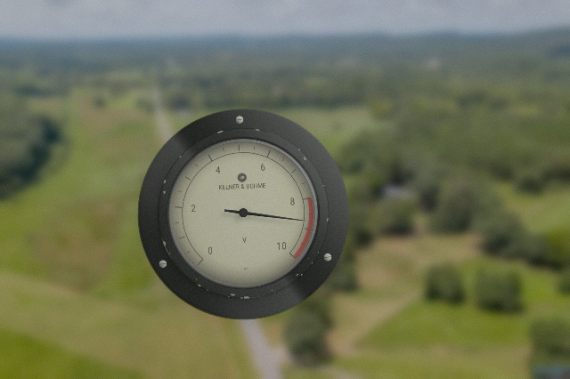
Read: value=8.75 unit=V
